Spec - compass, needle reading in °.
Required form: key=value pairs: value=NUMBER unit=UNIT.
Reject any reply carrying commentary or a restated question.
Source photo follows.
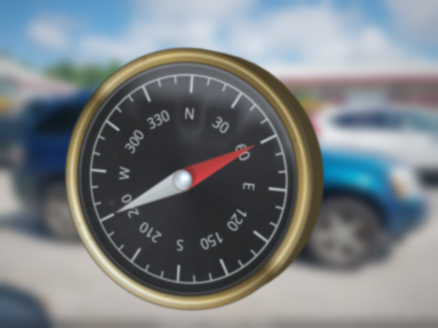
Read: value=60 unit=°
